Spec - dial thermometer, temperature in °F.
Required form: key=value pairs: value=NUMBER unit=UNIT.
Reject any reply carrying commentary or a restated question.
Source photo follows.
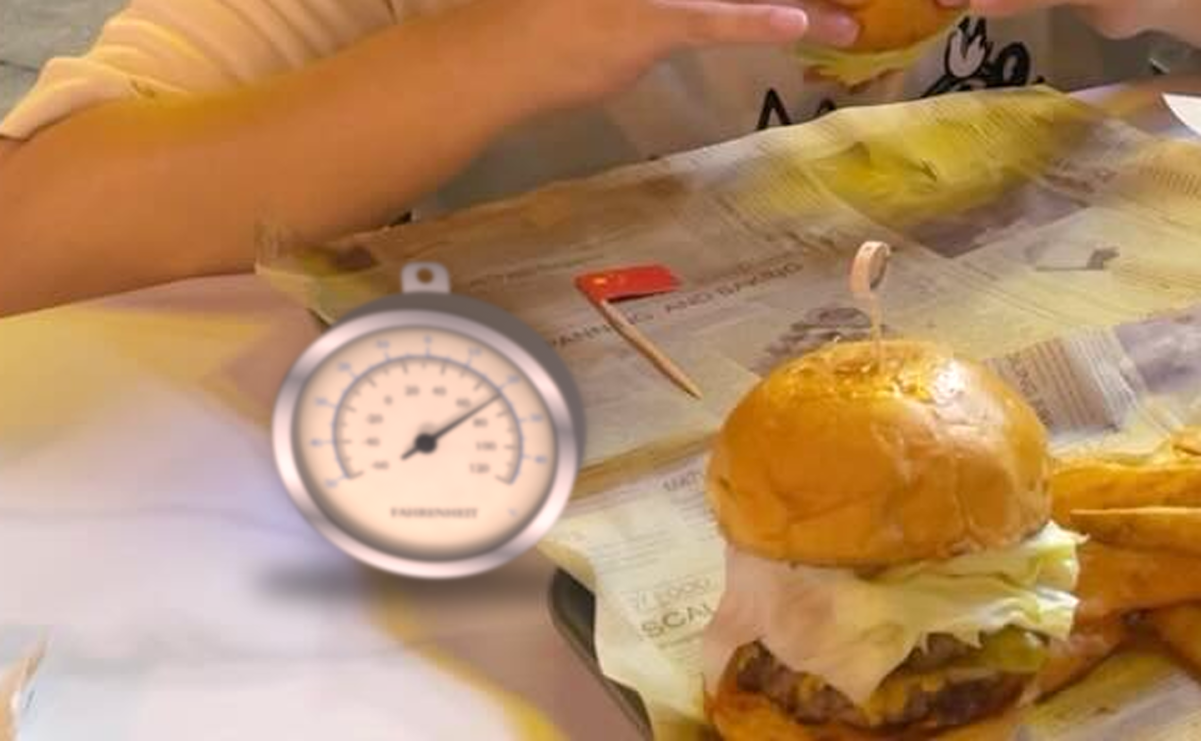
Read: value=70 unit=°F
